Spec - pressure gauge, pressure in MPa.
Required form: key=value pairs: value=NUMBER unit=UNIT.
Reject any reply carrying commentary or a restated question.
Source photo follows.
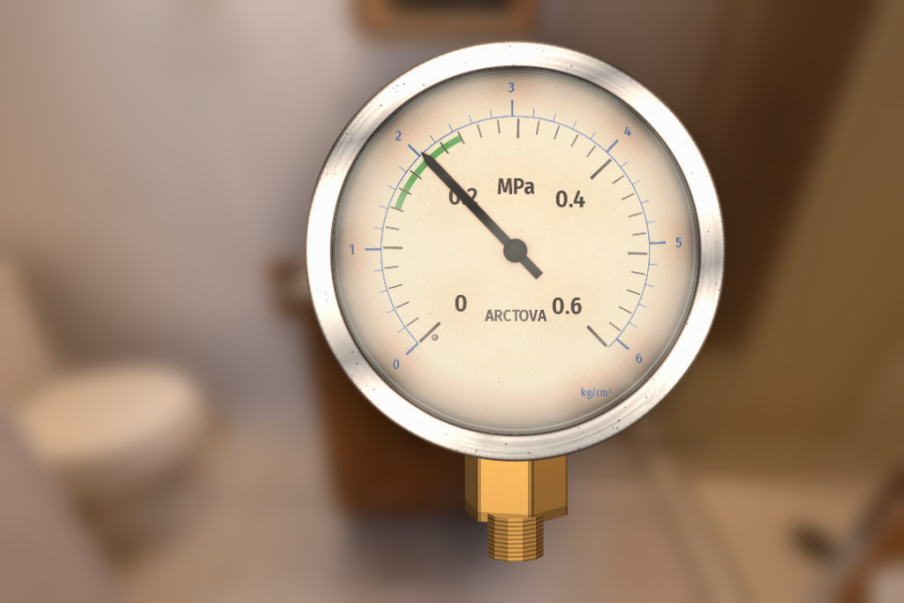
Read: value=0.2 unit=MPa
